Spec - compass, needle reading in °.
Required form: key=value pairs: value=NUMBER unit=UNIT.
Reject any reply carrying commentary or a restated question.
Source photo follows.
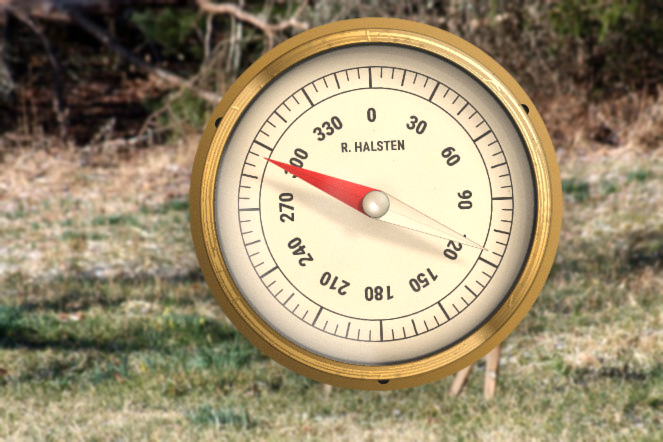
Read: value=295 unit=°
